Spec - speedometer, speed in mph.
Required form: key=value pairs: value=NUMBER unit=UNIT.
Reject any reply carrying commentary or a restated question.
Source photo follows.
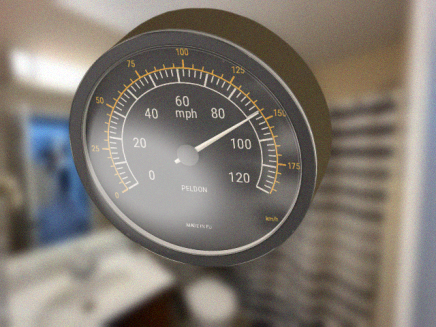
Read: value=90 unit=mph
